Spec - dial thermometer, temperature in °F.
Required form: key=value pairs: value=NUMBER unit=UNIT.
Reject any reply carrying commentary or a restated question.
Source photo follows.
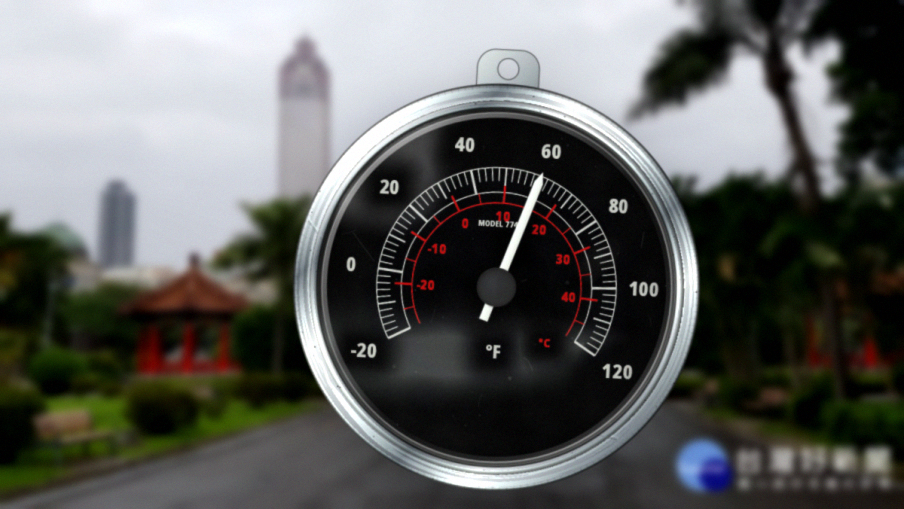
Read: value=60 unit=°F
